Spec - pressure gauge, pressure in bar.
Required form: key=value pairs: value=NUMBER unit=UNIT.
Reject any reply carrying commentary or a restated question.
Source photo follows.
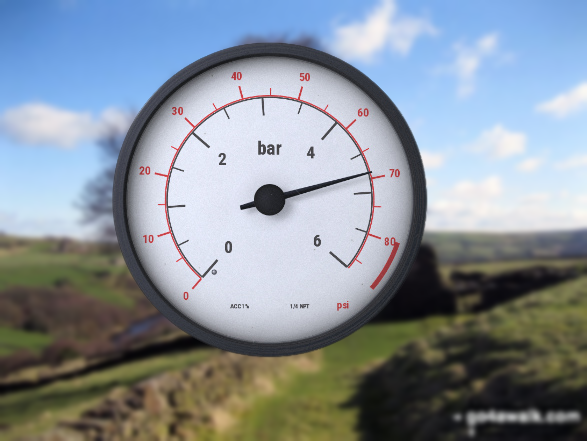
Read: value=4.75 unit=bar
